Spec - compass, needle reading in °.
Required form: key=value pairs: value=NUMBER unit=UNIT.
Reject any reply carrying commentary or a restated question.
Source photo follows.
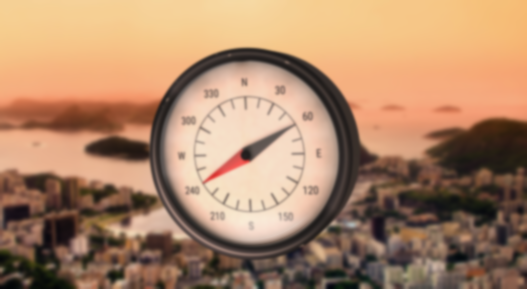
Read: value=240 unit=°
